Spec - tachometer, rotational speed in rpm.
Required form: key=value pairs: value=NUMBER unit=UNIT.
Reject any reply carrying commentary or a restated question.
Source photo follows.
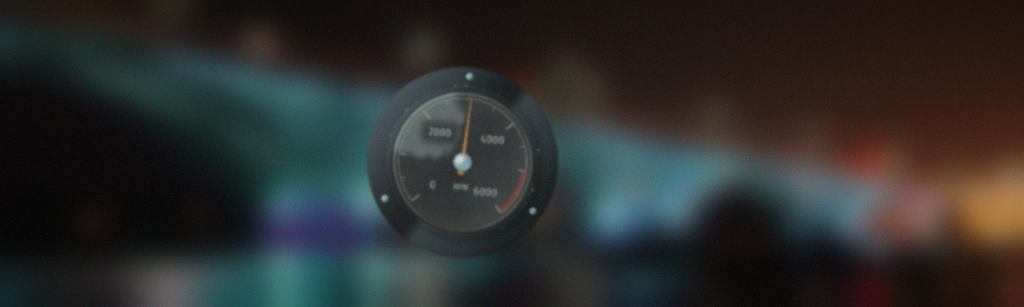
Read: value=3000 unit=rpm
